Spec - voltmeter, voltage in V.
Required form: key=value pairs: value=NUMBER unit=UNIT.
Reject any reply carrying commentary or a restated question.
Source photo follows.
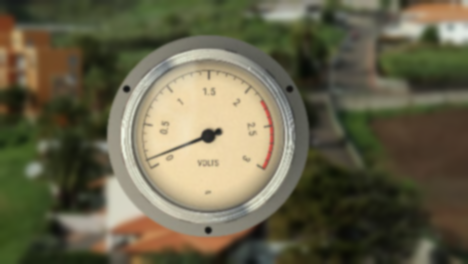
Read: value=0.1 unit=V
